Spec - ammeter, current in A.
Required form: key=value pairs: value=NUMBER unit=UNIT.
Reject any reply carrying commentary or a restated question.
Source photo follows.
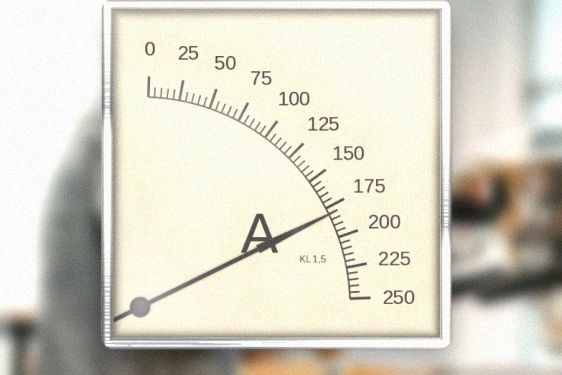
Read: value=180 unit=A
